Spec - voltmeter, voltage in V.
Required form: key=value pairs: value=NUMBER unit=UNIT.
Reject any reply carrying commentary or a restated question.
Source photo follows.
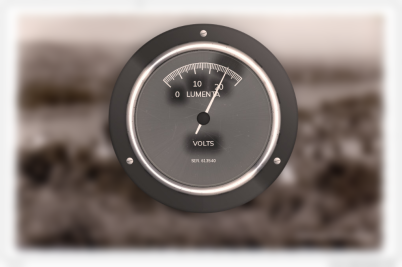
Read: value=20 unit=V
